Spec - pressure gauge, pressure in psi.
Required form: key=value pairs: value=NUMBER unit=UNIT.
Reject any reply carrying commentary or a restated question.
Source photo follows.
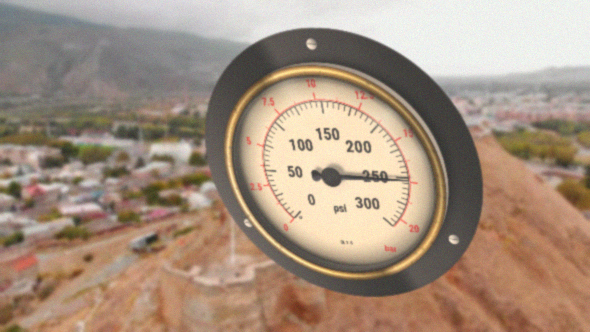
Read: value=250 unit=psi
